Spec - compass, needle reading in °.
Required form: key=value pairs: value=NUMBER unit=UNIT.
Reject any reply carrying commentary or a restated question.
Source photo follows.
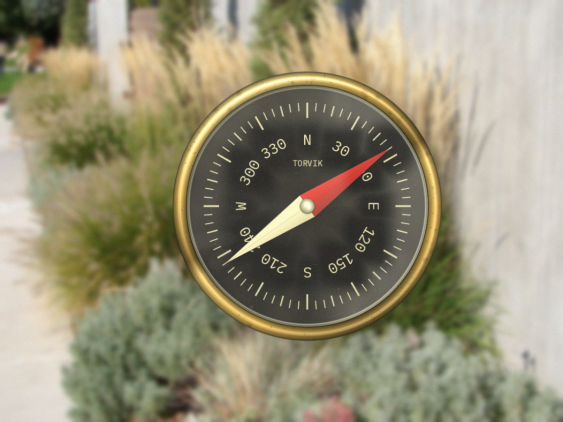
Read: value=55 unit=°
